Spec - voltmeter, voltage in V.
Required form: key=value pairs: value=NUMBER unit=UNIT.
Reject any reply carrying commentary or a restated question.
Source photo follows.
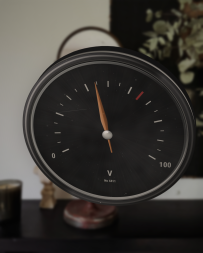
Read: value=45 unit=V
